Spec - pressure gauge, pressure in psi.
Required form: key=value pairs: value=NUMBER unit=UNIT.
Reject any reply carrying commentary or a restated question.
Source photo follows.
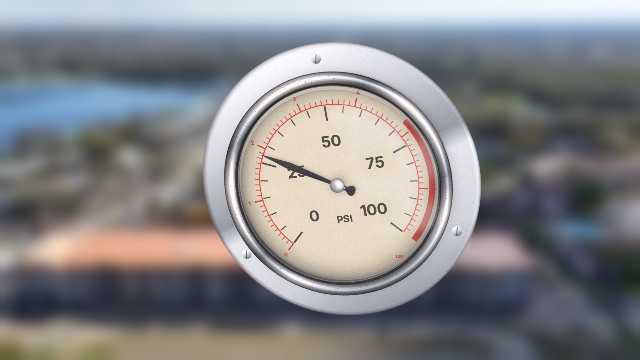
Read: value=27.5 unit=psi
